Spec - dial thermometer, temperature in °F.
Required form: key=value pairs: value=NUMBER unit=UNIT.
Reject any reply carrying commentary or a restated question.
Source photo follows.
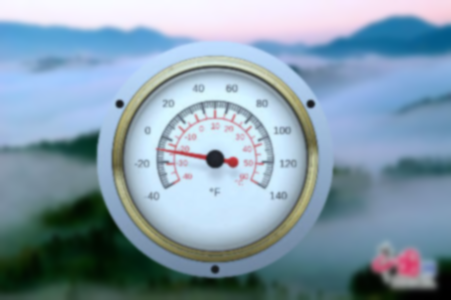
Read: value=-10 unit=°F
